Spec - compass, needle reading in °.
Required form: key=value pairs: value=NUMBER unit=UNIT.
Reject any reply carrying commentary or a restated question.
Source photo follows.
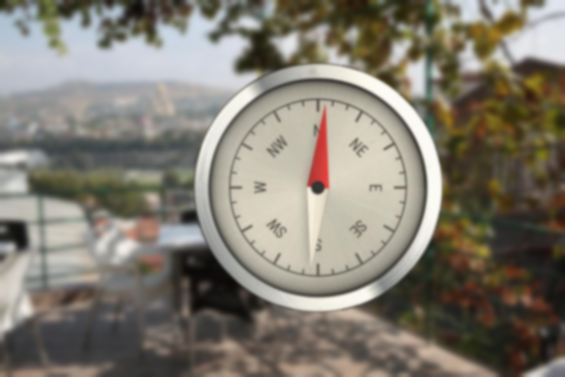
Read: value=5 unit=°
